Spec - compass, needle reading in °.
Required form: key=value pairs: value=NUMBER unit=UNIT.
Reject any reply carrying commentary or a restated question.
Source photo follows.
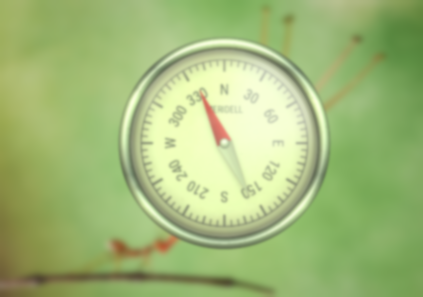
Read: value=335 unit=°
